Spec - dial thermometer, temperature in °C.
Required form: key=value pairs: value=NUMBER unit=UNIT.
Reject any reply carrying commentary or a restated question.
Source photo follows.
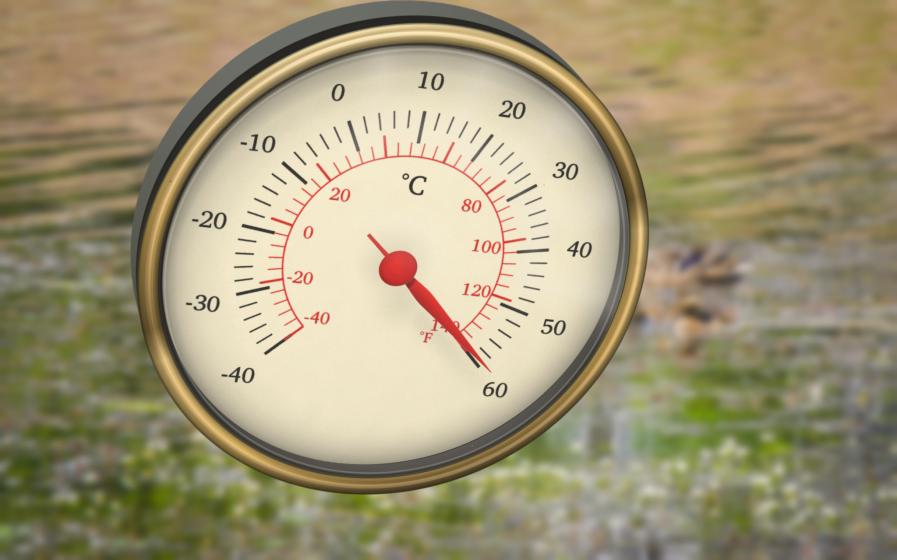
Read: value=59 unit=°C
